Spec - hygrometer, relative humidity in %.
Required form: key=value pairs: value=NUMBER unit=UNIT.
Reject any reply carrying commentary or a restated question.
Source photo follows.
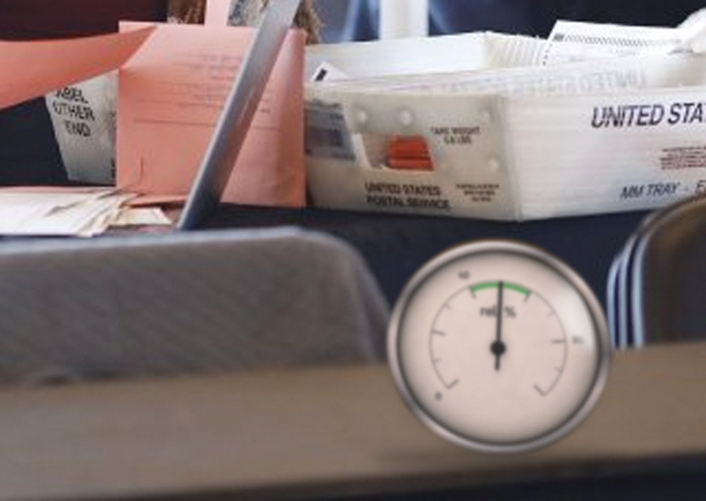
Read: value=50 unit=%
